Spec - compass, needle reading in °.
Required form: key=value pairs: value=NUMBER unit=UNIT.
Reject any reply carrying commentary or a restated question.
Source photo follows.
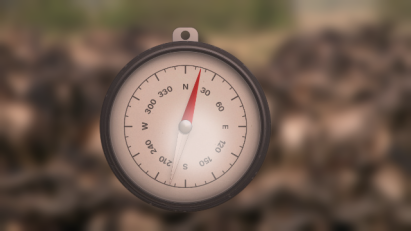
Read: value=15 unit=°
